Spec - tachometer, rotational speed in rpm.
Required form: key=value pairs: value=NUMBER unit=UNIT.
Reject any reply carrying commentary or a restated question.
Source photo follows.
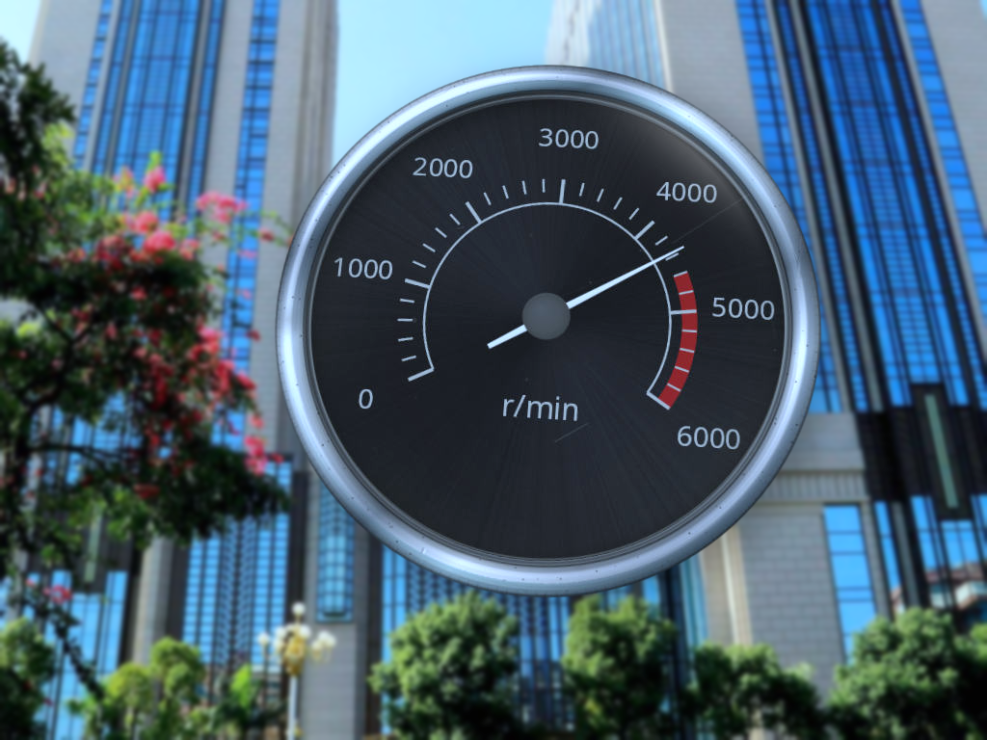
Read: value=4400 unit=rpm
